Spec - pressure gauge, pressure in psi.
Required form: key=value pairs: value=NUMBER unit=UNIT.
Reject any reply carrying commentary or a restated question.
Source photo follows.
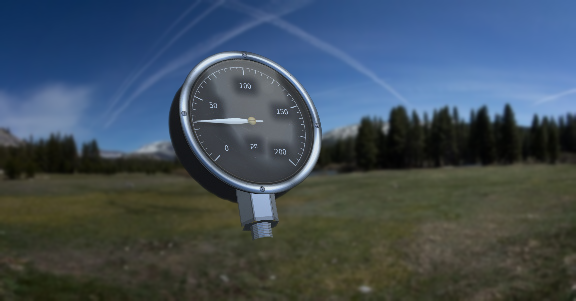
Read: value=30 unit=psi
